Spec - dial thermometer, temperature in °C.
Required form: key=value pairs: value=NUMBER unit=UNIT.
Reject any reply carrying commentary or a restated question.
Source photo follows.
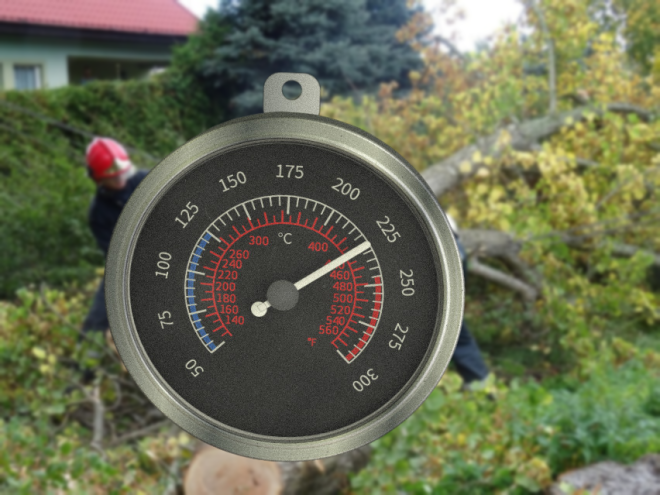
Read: value=225 unit=°C
